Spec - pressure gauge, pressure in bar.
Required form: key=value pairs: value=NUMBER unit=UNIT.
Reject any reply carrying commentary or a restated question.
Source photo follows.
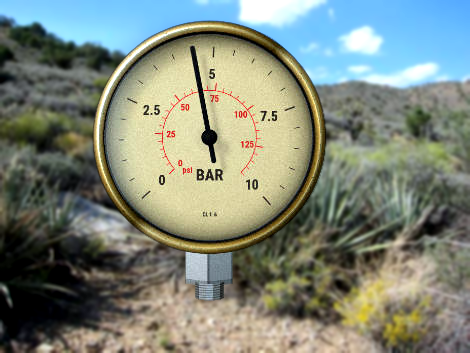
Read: value=4.5 unit=bar
